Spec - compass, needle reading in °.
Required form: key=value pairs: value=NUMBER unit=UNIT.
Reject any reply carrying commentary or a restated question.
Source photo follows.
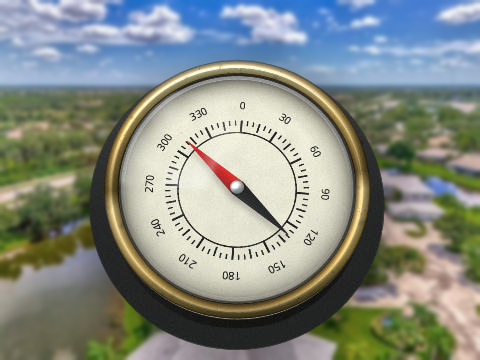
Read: value=310 unit=°
